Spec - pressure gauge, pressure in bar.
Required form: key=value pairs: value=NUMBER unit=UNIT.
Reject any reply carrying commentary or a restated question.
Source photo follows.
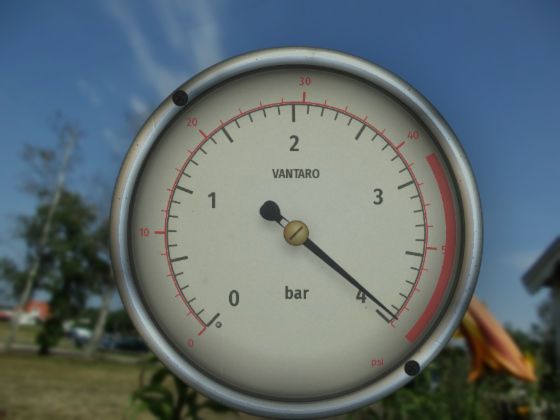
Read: value=3.95 unit=bar
